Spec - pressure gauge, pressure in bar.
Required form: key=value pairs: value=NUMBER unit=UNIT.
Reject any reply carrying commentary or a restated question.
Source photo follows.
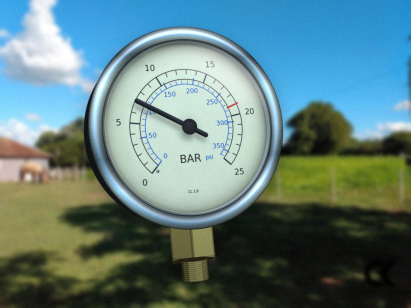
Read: value=7 unit=bar
